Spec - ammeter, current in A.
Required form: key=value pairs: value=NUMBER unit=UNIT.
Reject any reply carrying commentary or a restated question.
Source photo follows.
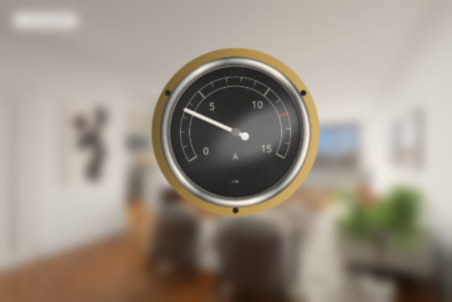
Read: value=3.5 unit=A
